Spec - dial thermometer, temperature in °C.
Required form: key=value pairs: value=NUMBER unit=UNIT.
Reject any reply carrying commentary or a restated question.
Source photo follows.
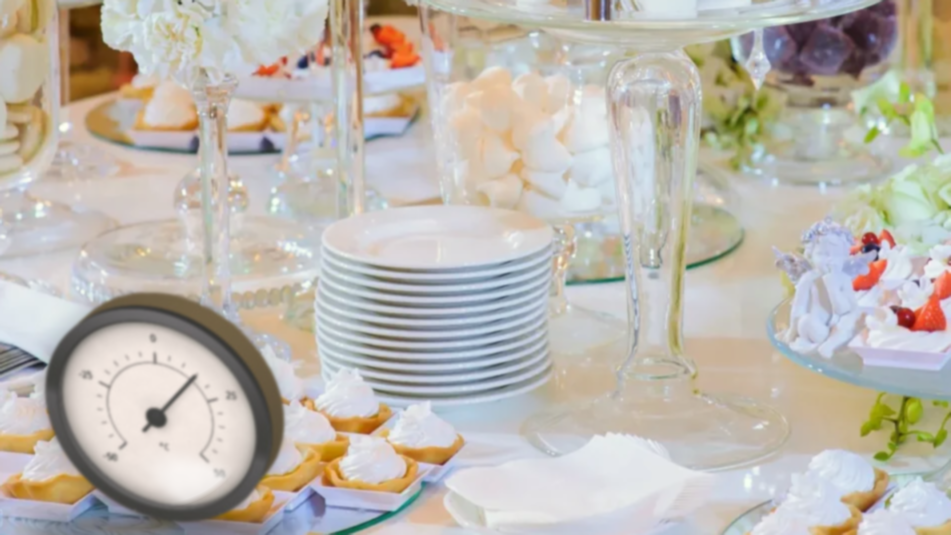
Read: value=15 unit=°C
